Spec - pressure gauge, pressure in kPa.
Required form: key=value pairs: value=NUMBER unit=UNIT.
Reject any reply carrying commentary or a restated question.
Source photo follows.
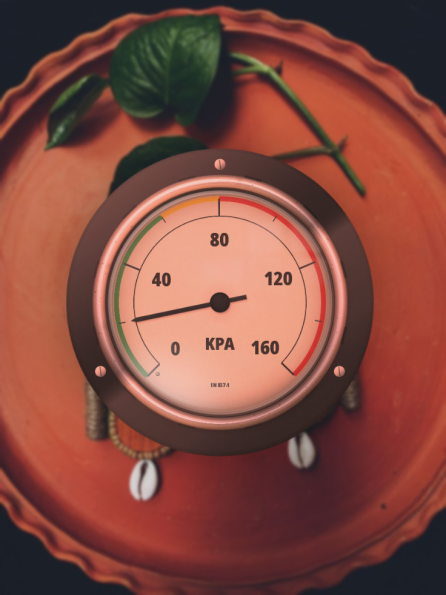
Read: value=20 unit=kPa
